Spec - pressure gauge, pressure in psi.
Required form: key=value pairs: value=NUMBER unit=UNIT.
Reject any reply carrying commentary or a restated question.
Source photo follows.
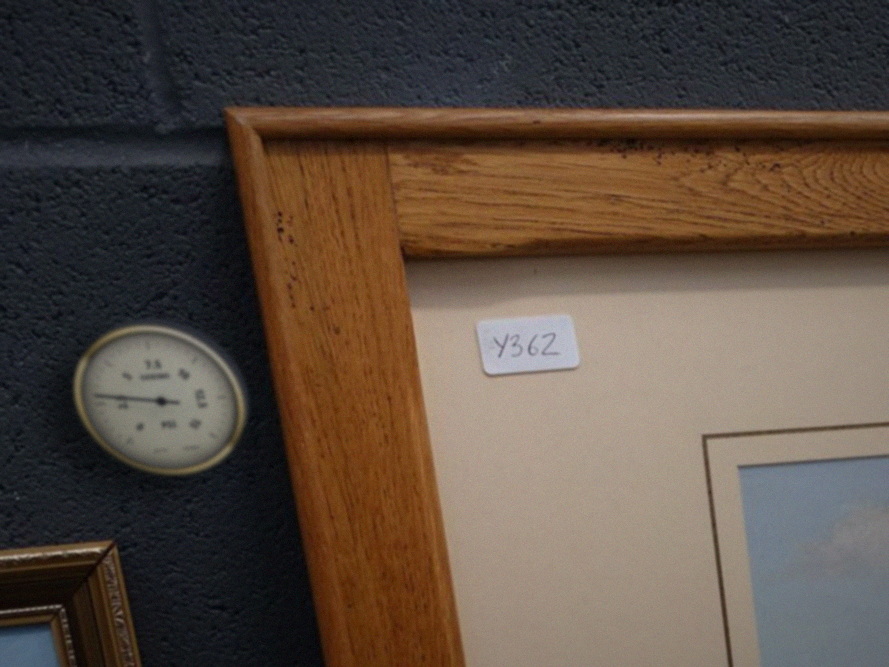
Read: value=3 unit=psi
